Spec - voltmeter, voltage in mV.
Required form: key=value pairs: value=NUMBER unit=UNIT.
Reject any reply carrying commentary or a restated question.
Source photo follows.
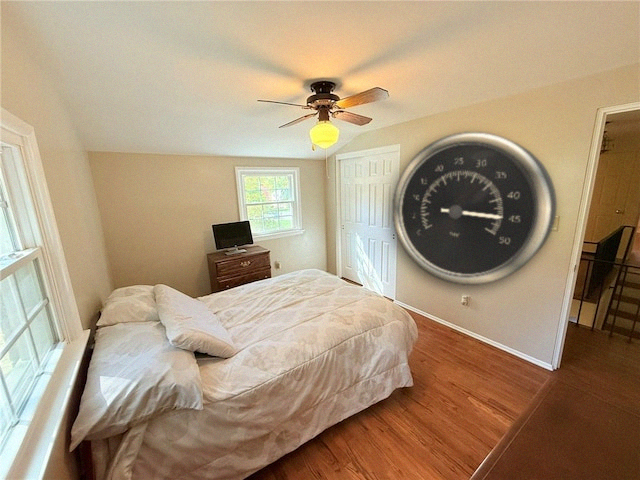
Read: value=45 unit=mV
